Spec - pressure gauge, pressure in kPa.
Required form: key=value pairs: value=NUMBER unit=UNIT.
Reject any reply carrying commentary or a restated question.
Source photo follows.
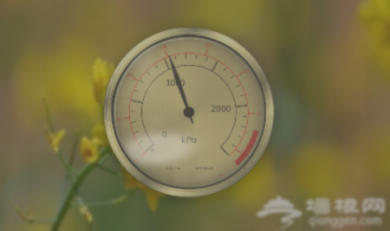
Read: value=1050 unit=kPa
